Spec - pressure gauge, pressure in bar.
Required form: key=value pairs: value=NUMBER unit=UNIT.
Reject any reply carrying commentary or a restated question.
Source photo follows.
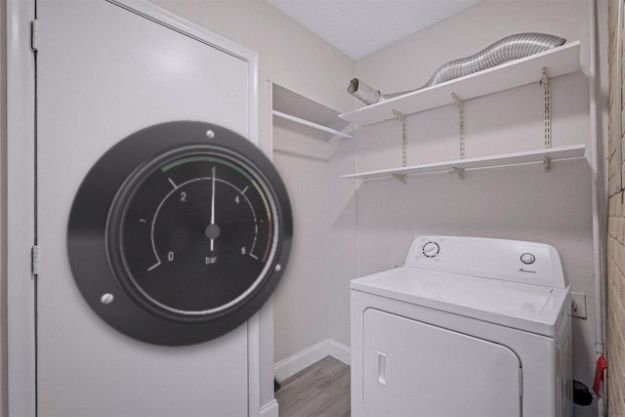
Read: value=3 unit=bar
